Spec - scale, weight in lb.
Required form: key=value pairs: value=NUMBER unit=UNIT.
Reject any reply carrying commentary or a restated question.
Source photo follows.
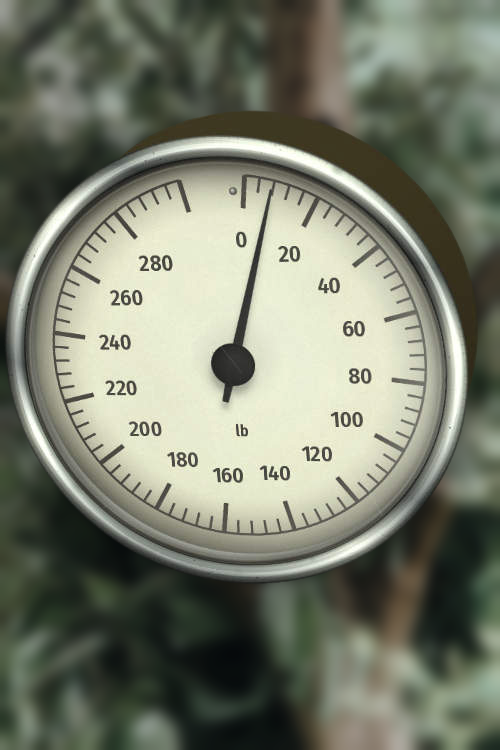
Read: value=8 unit=lb
